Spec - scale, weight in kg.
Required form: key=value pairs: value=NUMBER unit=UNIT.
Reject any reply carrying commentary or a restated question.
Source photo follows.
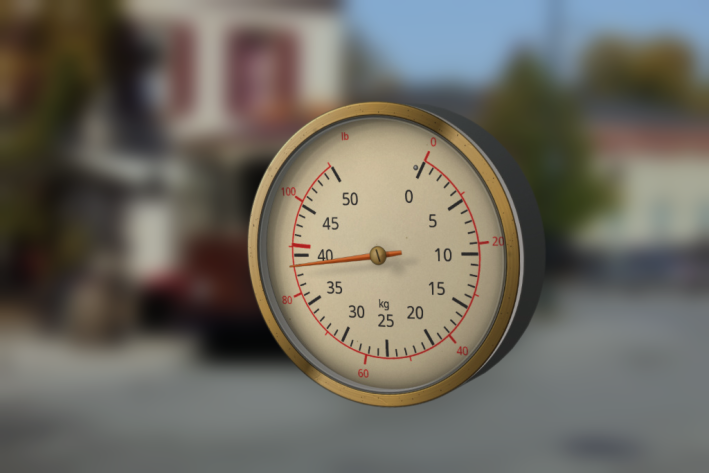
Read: value=39 unit=kg
